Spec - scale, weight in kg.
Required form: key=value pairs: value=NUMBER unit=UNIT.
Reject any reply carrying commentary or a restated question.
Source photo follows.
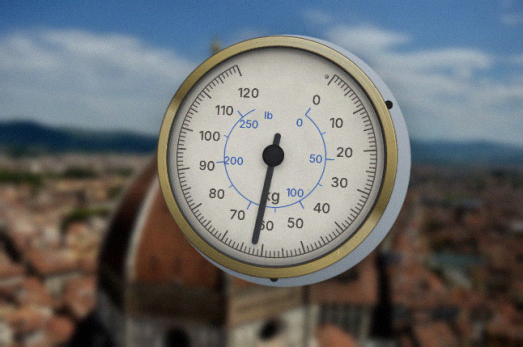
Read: value=62 unit=kg
